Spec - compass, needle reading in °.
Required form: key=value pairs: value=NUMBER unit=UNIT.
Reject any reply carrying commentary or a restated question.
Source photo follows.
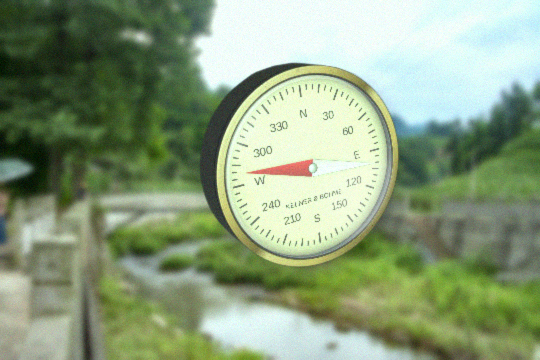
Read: value=280 unit=°
